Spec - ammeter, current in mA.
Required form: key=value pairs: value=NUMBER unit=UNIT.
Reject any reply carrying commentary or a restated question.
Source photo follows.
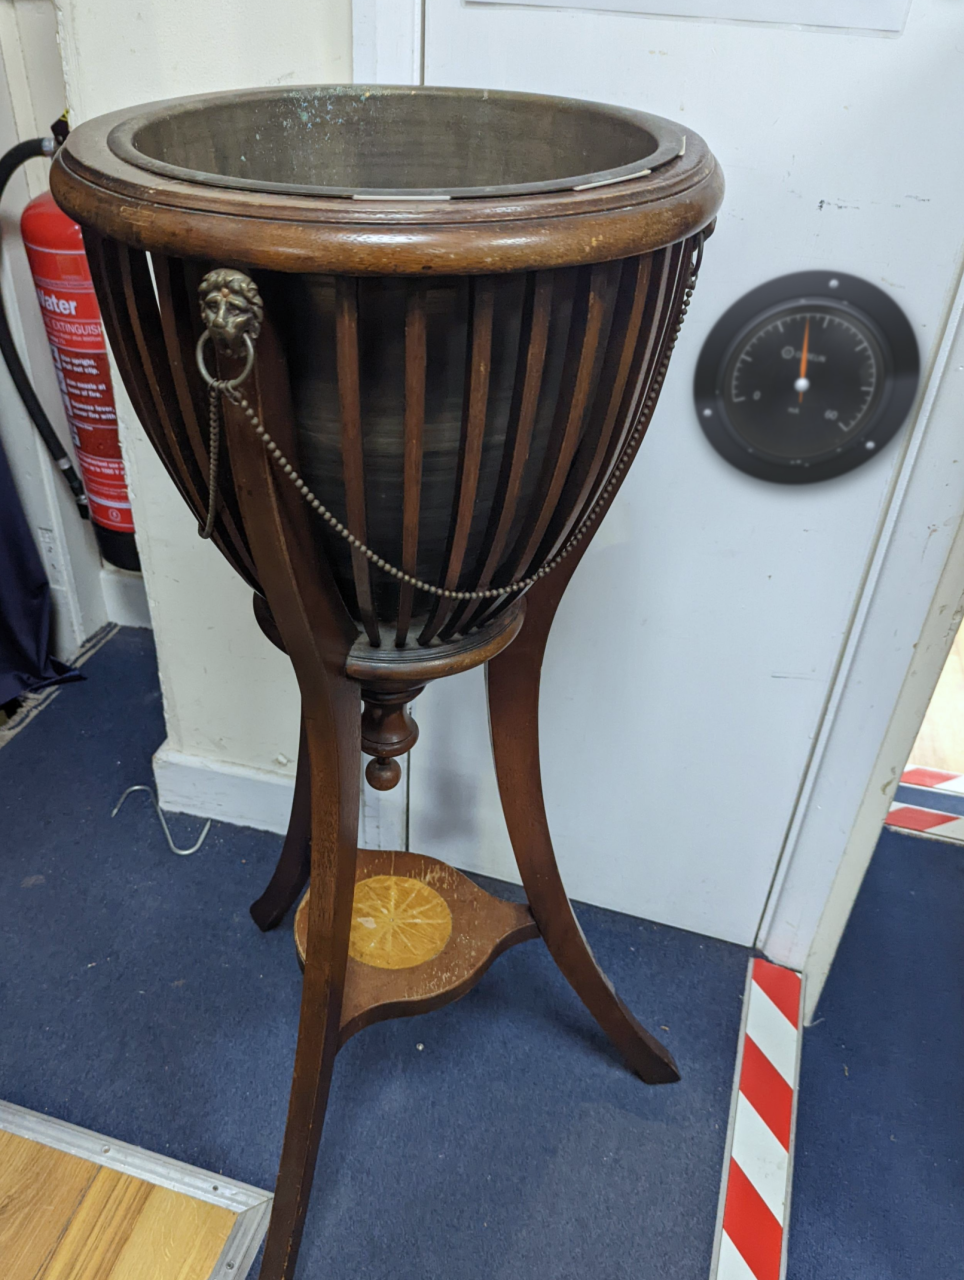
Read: value=26 unit=mA
